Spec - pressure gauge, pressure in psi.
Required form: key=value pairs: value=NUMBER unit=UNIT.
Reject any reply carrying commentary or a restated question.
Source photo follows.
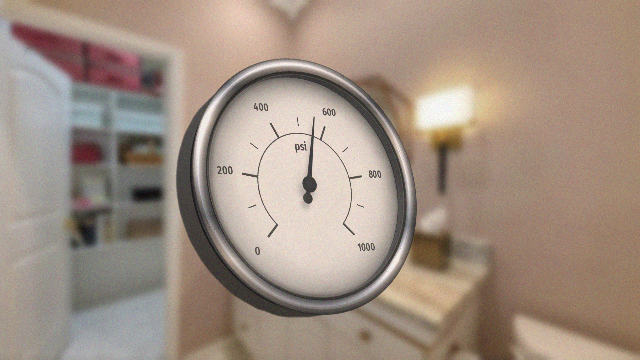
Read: value=550 unit=psi
